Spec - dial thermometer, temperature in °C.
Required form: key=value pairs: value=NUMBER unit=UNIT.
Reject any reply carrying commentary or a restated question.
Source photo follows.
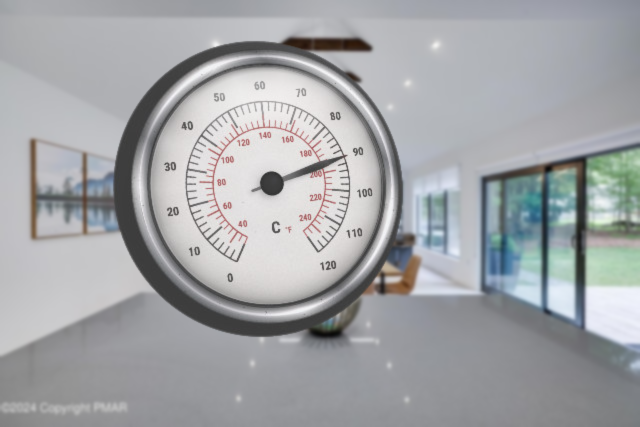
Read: value=90 unit=°C
